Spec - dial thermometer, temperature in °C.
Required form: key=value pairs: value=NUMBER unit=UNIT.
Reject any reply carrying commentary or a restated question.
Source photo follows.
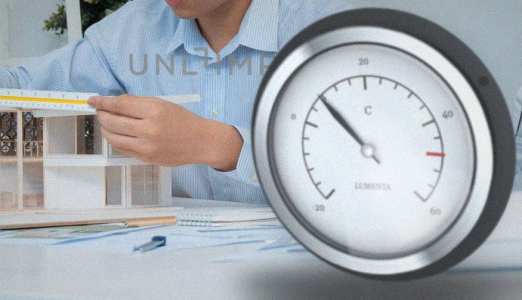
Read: value=8 unit=°C
